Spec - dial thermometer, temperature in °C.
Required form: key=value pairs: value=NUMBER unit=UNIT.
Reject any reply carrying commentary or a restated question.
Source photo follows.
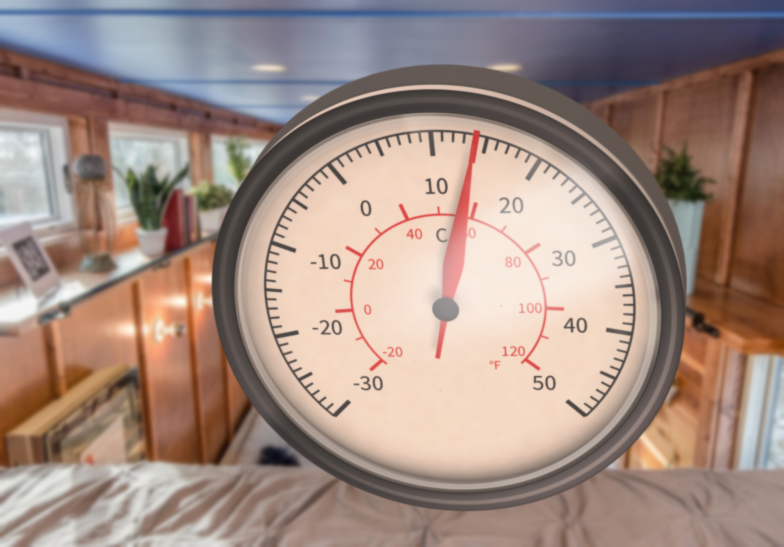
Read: value=14 unit=°C
